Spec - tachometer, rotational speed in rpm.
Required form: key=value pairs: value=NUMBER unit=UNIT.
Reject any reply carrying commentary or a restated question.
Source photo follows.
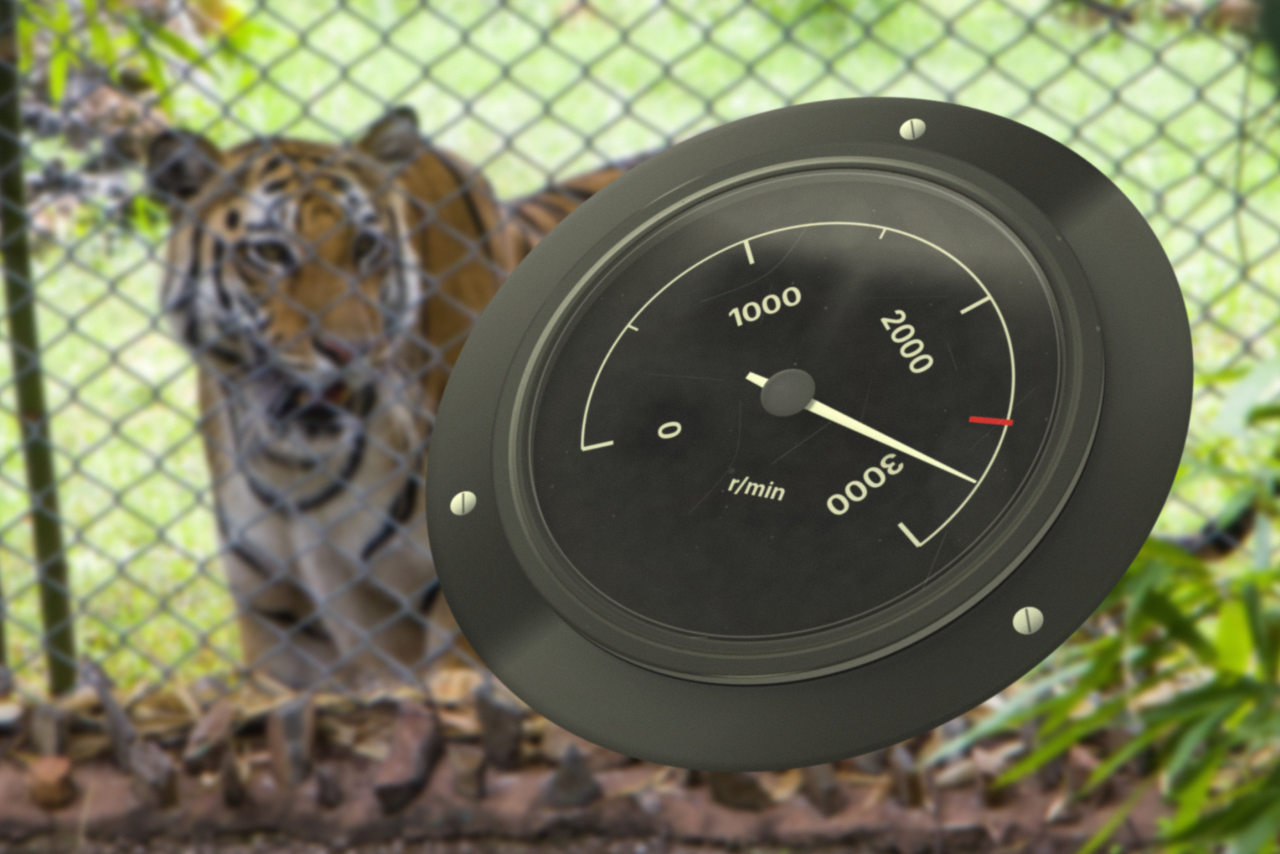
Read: value=2750 unit=rpm
